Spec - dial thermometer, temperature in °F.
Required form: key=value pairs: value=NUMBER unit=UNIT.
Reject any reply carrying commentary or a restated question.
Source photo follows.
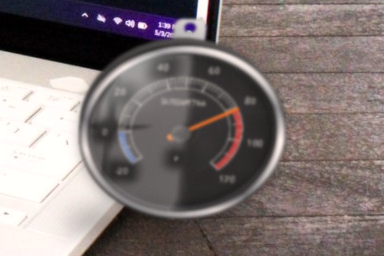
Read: value=80 unit=°F
